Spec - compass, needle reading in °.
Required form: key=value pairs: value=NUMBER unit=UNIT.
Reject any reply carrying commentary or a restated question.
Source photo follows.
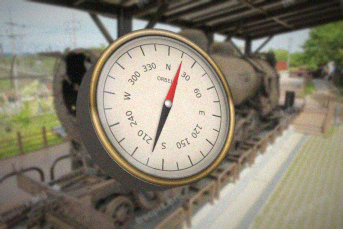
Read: value=15 unit=°
